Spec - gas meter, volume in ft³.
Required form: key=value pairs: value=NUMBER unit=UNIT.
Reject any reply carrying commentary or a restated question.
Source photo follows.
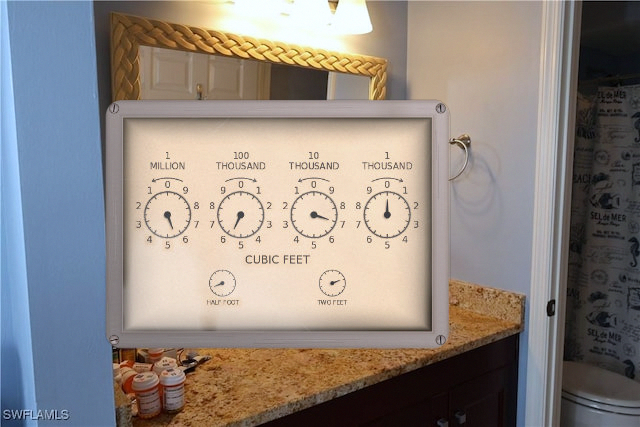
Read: value=557000 unit=ft³
